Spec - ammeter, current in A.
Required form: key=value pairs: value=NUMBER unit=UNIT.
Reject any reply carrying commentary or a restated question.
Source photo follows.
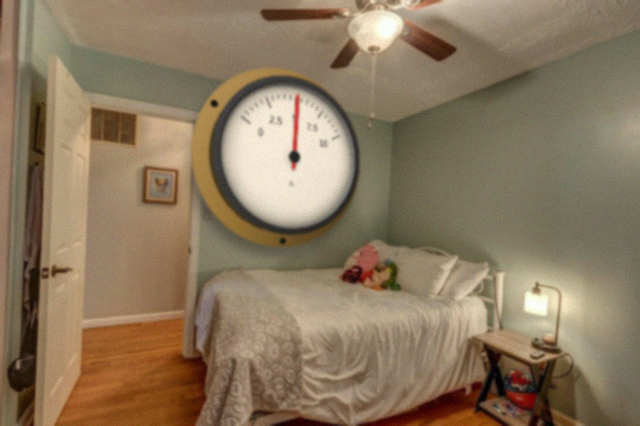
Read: value=5 unit=A
